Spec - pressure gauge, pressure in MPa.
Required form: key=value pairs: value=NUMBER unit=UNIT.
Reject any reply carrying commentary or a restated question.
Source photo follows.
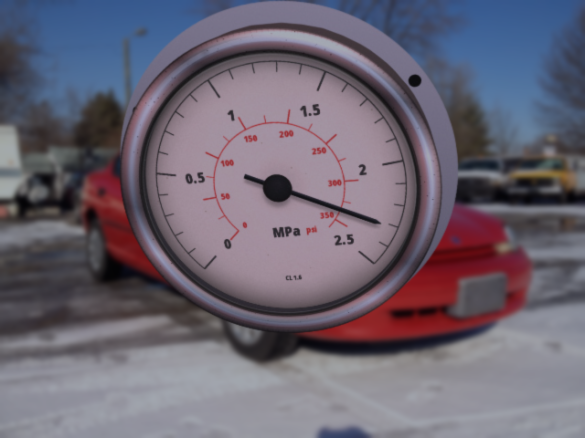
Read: value=2.3 unit=MPa
